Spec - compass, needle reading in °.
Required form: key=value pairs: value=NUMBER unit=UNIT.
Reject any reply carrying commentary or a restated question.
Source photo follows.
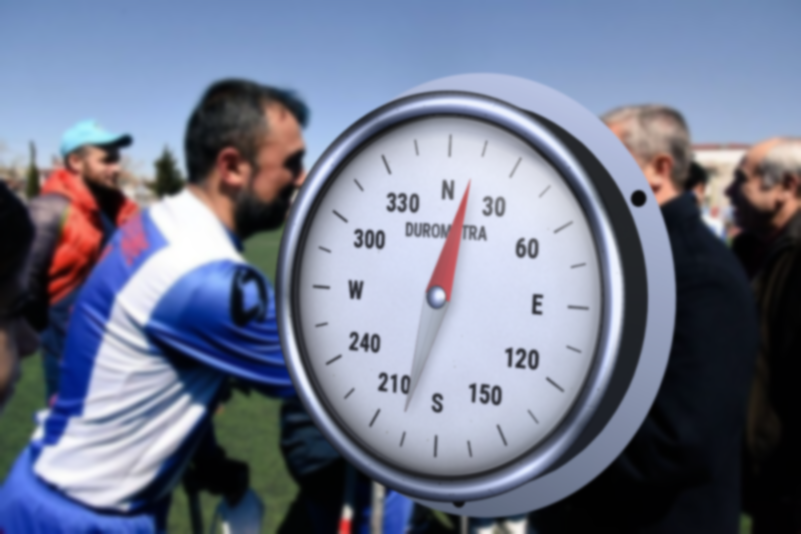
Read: value=15 unit=°
